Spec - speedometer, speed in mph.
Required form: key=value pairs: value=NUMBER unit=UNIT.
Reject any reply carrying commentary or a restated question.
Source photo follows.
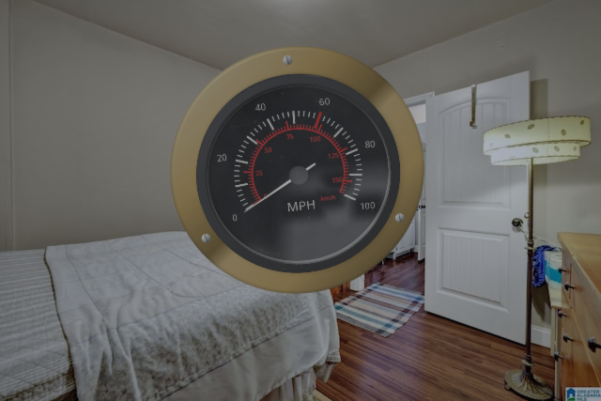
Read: value=0 unit=mph
